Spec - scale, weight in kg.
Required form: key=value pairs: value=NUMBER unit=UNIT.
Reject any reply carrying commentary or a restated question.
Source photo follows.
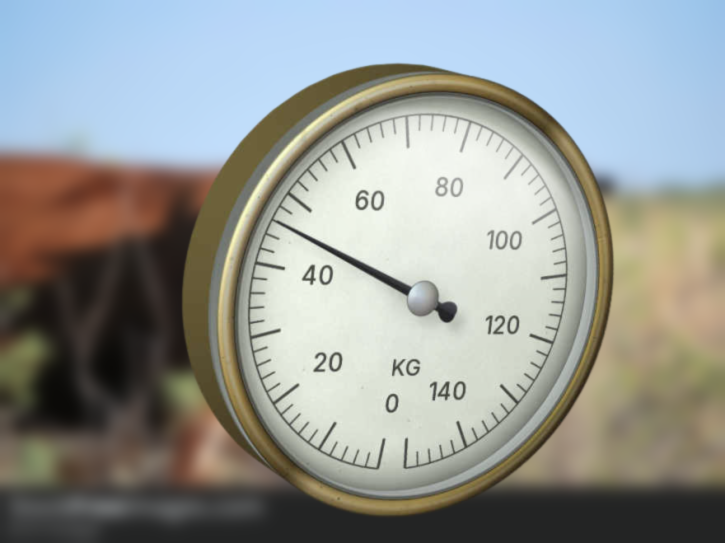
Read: value=46 unit=kg
